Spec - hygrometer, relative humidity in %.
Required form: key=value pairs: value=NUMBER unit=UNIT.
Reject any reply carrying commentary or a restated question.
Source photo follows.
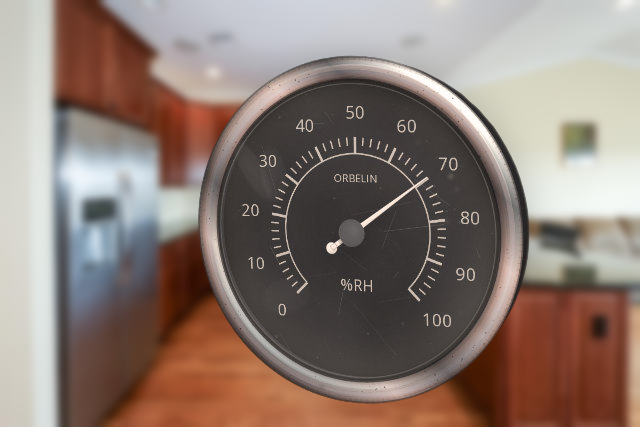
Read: value=70 unit=%
